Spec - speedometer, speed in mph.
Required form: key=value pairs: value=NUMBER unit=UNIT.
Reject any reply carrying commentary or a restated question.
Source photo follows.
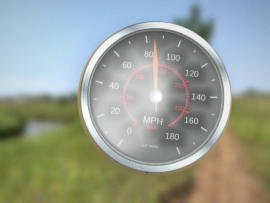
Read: value=85 unit=mph
